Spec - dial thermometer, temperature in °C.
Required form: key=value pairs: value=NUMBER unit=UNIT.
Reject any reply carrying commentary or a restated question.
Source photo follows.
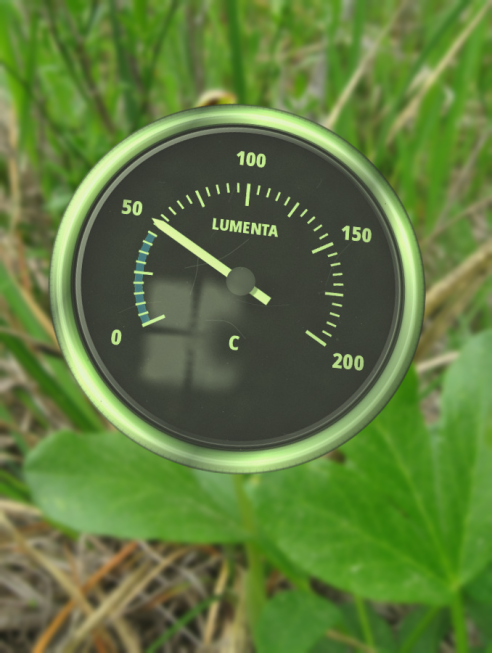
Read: value=50 unit=°C
